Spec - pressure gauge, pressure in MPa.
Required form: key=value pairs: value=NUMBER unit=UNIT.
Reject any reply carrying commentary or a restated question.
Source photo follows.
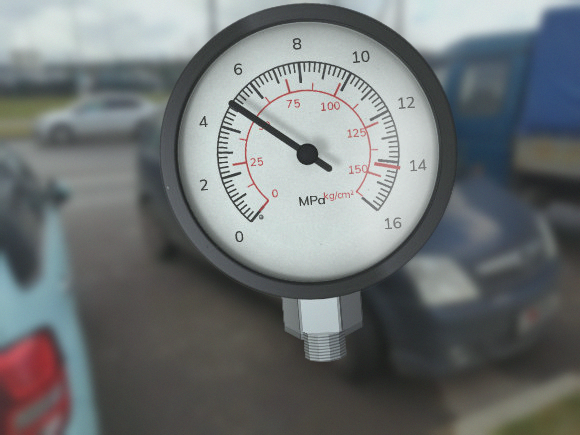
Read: value=5 unit=MPa
